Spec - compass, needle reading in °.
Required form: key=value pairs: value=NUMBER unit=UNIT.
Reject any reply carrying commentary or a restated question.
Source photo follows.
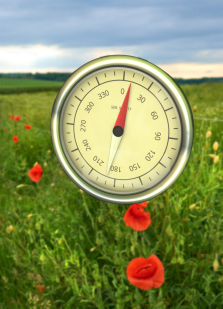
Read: value=10 unit=°
